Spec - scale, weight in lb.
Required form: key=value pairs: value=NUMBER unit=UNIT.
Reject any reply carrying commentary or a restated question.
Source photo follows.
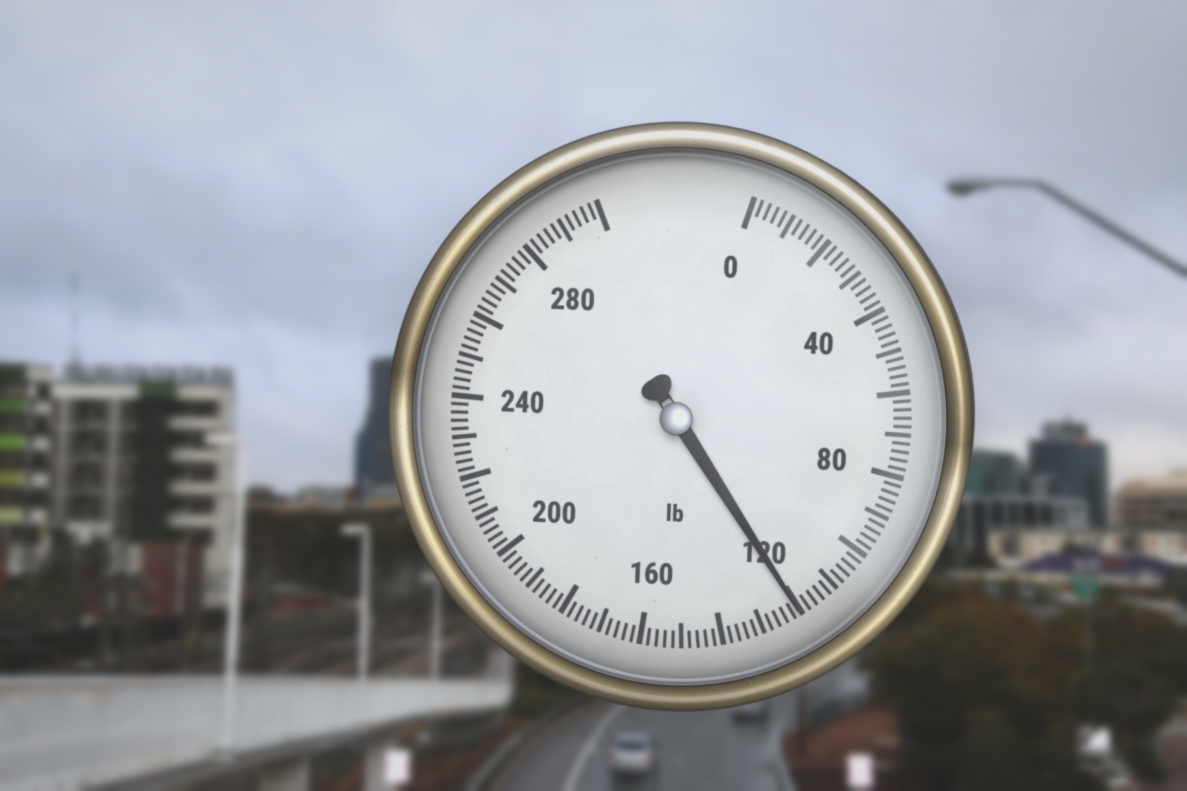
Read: value=120 unit=lb
